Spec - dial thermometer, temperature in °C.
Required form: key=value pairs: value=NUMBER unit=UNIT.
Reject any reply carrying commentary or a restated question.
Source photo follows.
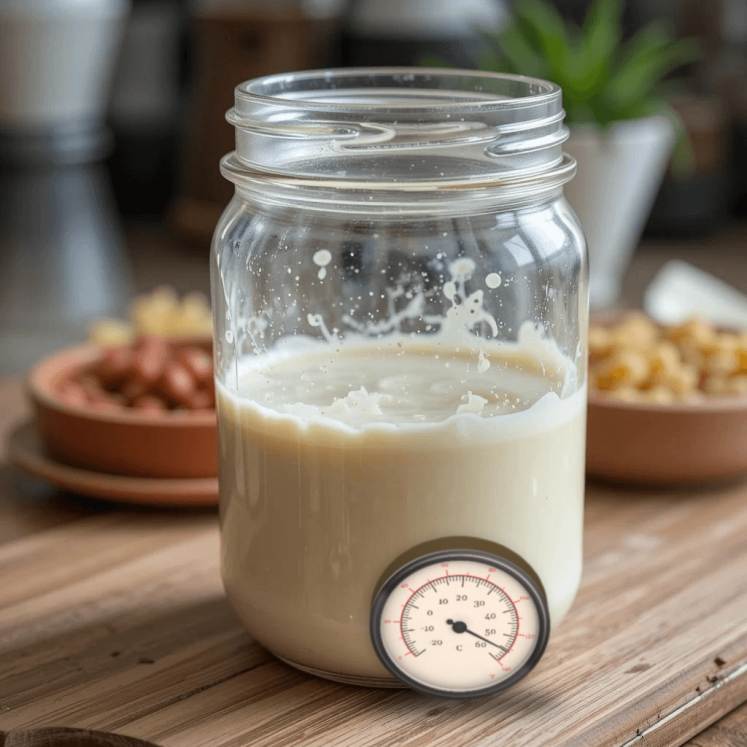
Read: value=55 unit=°C
